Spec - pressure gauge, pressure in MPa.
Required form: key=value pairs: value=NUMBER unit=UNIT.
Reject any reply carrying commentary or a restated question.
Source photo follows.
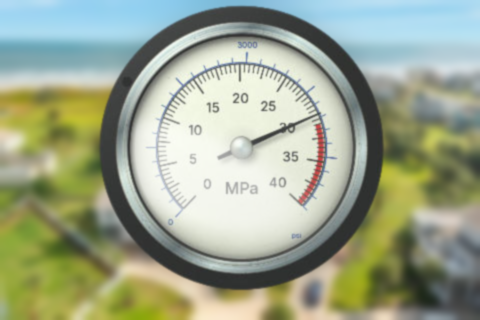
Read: value=30 unit=MPa
